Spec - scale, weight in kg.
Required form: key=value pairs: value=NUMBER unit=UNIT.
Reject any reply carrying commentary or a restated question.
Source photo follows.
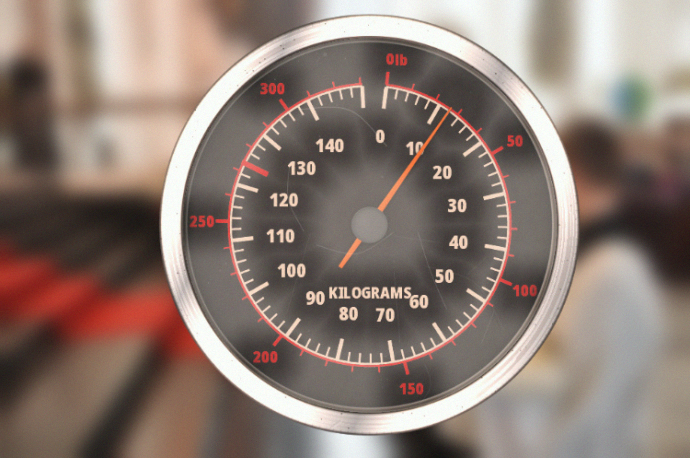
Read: value=12 unit=kg
